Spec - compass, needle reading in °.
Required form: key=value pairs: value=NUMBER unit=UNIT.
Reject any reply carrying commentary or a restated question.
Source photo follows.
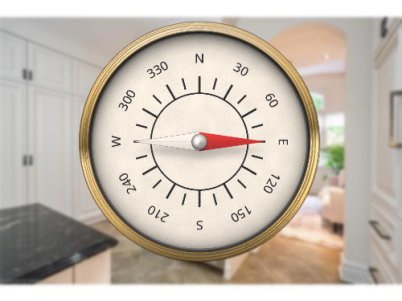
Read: value=90 unit=°
